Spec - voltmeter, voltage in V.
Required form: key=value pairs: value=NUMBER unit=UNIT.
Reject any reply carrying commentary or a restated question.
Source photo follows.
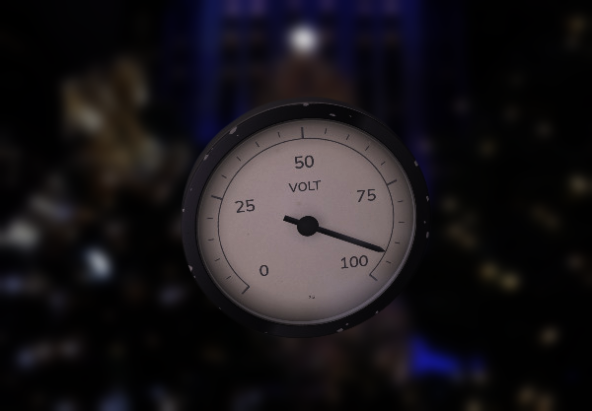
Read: value=92.5 unit=V
